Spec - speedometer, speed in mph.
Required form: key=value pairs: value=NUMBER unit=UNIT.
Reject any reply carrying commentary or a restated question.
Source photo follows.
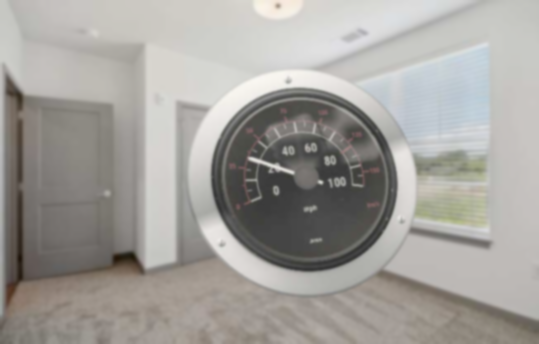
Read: value=20 unit=mph
